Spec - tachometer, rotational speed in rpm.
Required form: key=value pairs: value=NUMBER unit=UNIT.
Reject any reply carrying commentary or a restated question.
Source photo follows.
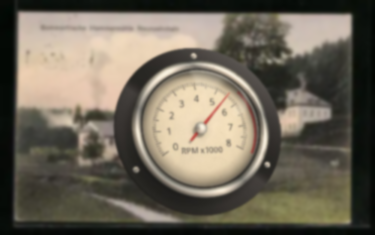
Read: value=5500 unit=rpm
